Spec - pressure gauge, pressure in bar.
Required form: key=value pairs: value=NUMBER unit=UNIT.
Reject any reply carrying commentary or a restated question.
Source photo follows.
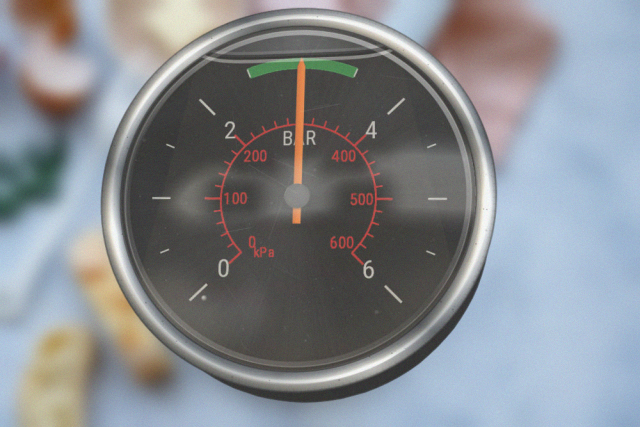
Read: value=3 unit=bar
